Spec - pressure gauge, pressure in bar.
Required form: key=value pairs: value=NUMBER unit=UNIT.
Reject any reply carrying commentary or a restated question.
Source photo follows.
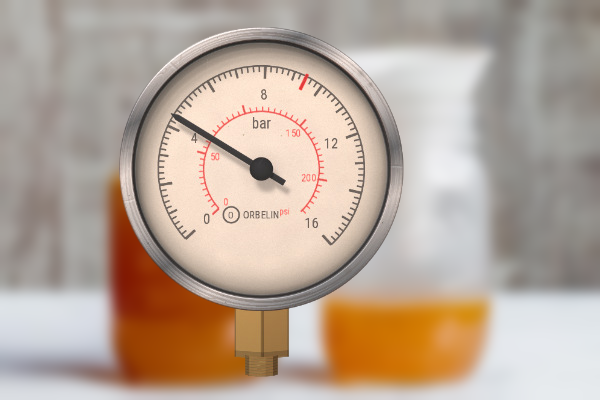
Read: value=4.4 unit=bar
